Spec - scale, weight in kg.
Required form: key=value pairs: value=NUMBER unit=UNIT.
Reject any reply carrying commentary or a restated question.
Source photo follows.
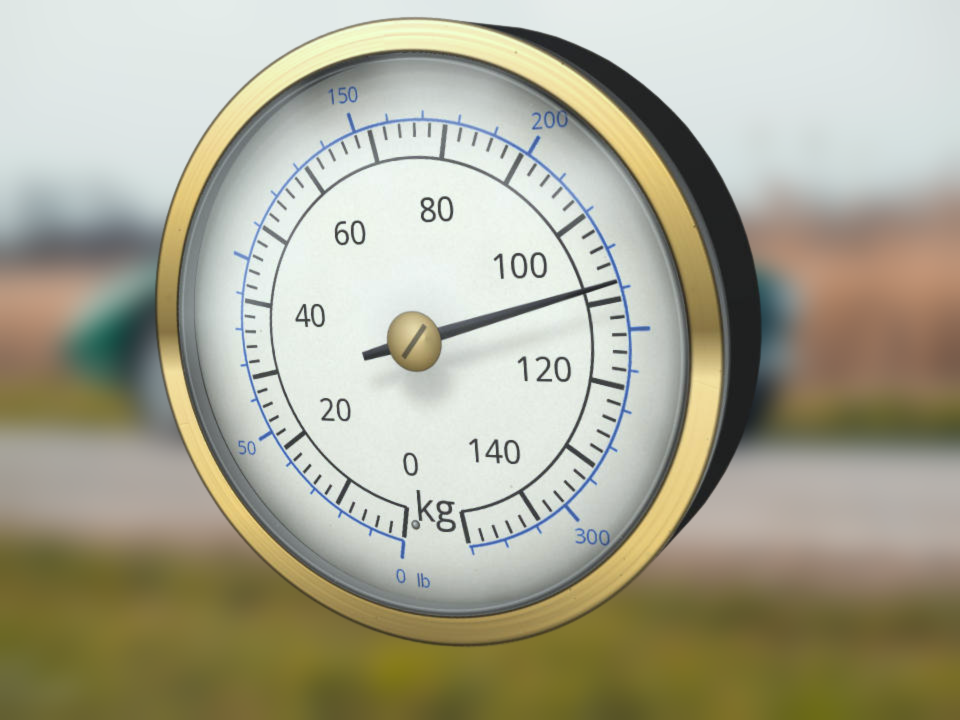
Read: value=108 unit=kg
